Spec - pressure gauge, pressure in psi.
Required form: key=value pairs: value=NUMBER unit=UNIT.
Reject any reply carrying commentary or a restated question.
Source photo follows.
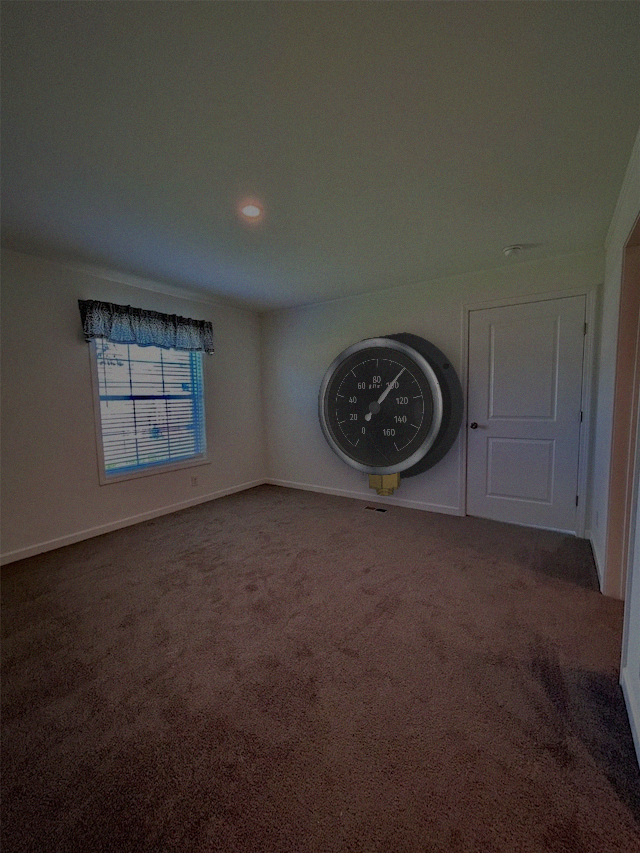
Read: value=100 unit=psi
